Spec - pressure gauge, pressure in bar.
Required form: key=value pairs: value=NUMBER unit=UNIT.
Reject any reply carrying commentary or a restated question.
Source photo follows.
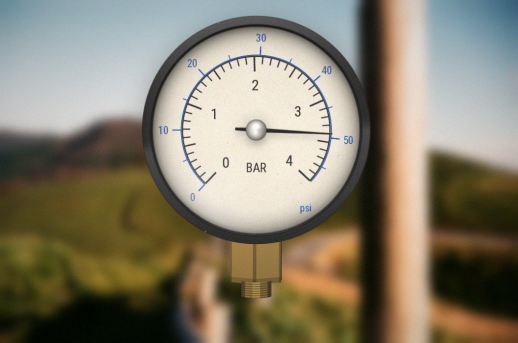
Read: value=3.4 unit=bar
